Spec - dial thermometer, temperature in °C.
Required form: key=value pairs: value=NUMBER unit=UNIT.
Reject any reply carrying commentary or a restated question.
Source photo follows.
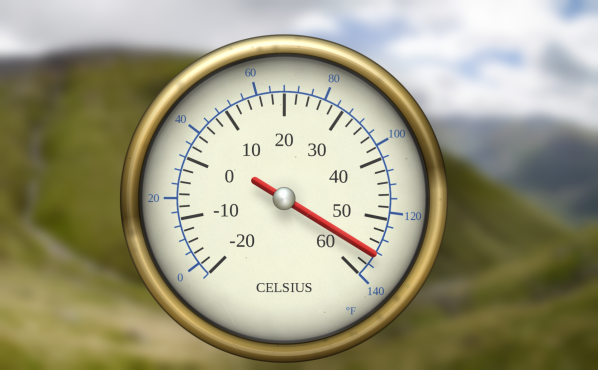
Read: value=56 unit=°C
